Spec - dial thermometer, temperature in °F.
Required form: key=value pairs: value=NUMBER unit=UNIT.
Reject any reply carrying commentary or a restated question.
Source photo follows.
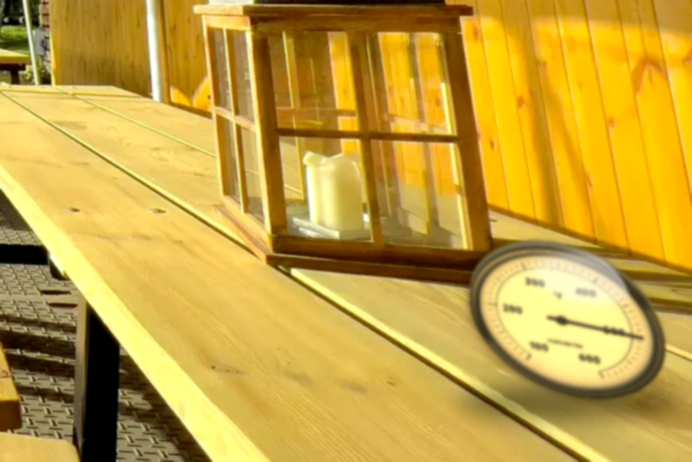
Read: value=500 unit=°F
